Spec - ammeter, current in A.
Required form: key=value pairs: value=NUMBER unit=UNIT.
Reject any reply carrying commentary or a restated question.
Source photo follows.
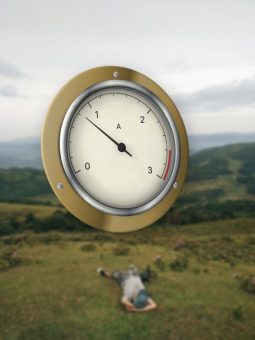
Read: value=0.8 unit=A
